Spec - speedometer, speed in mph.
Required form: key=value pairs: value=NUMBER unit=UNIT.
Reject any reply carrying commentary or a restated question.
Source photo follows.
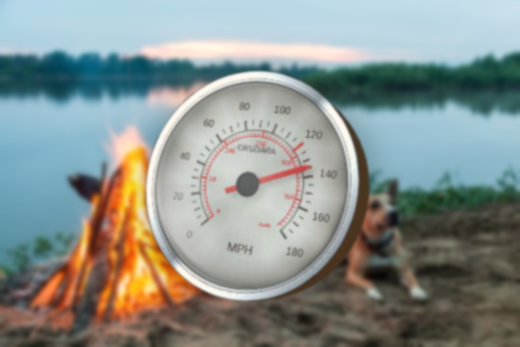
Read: value=135 unit=mph
